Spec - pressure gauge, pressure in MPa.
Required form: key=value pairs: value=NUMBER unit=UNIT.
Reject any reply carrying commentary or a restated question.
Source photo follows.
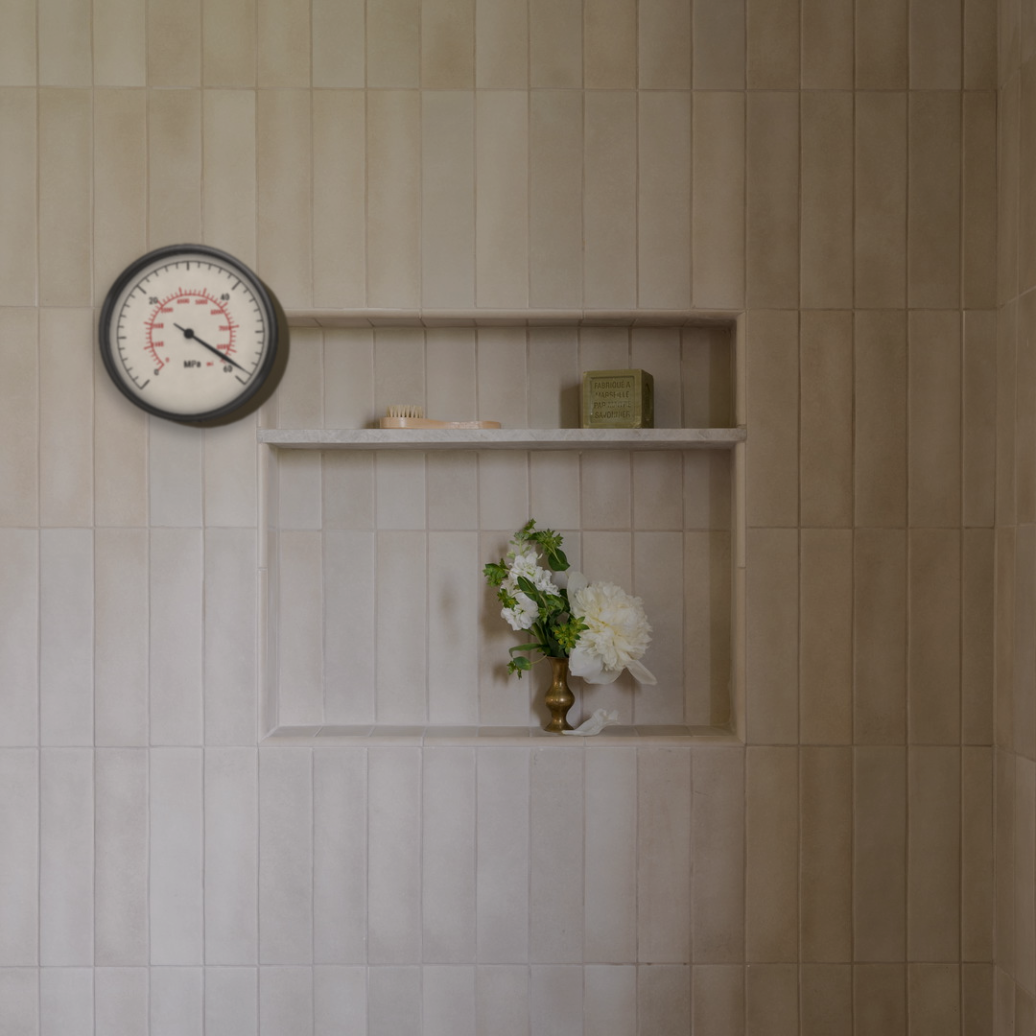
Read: value=58 unit=MPa
